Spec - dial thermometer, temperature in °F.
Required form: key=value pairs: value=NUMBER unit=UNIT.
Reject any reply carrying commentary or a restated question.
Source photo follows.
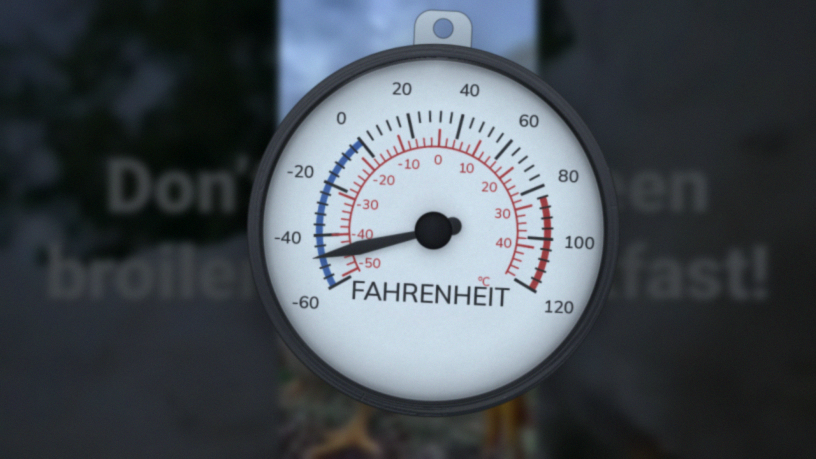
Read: value=-48 unit=°F
